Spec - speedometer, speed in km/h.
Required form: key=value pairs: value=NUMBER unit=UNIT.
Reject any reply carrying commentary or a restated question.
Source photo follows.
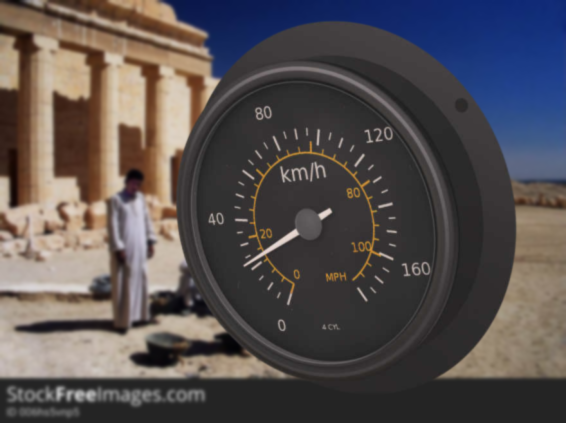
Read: value=22.5 unit=km/h
